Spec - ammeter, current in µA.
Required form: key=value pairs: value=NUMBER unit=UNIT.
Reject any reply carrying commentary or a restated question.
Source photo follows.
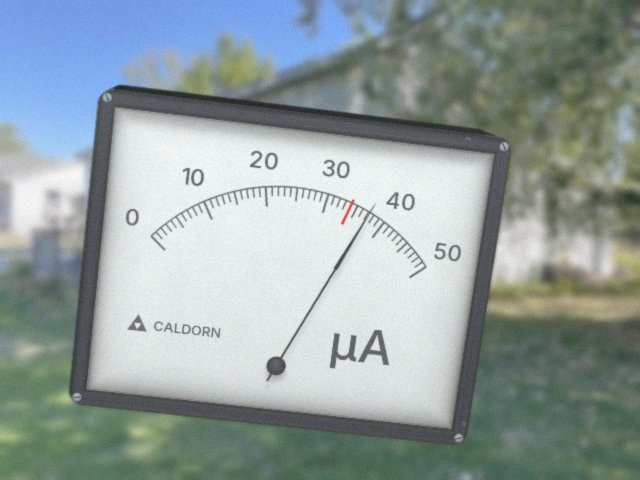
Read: value=37 unit=µA
